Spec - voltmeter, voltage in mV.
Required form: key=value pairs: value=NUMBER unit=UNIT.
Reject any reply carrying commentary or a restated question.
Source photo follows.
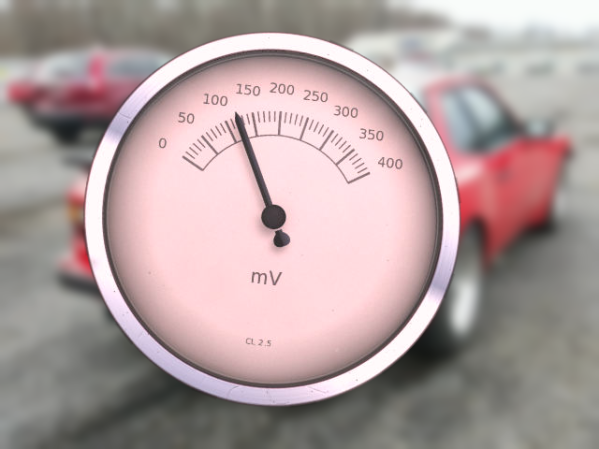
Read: value=120 unit=mV
